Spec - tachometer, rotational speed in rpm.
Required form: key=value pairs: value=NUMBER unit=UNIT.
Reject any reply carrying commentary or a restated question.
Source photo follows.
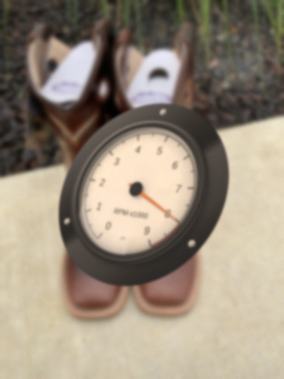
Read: value=8000 unit=rpm
